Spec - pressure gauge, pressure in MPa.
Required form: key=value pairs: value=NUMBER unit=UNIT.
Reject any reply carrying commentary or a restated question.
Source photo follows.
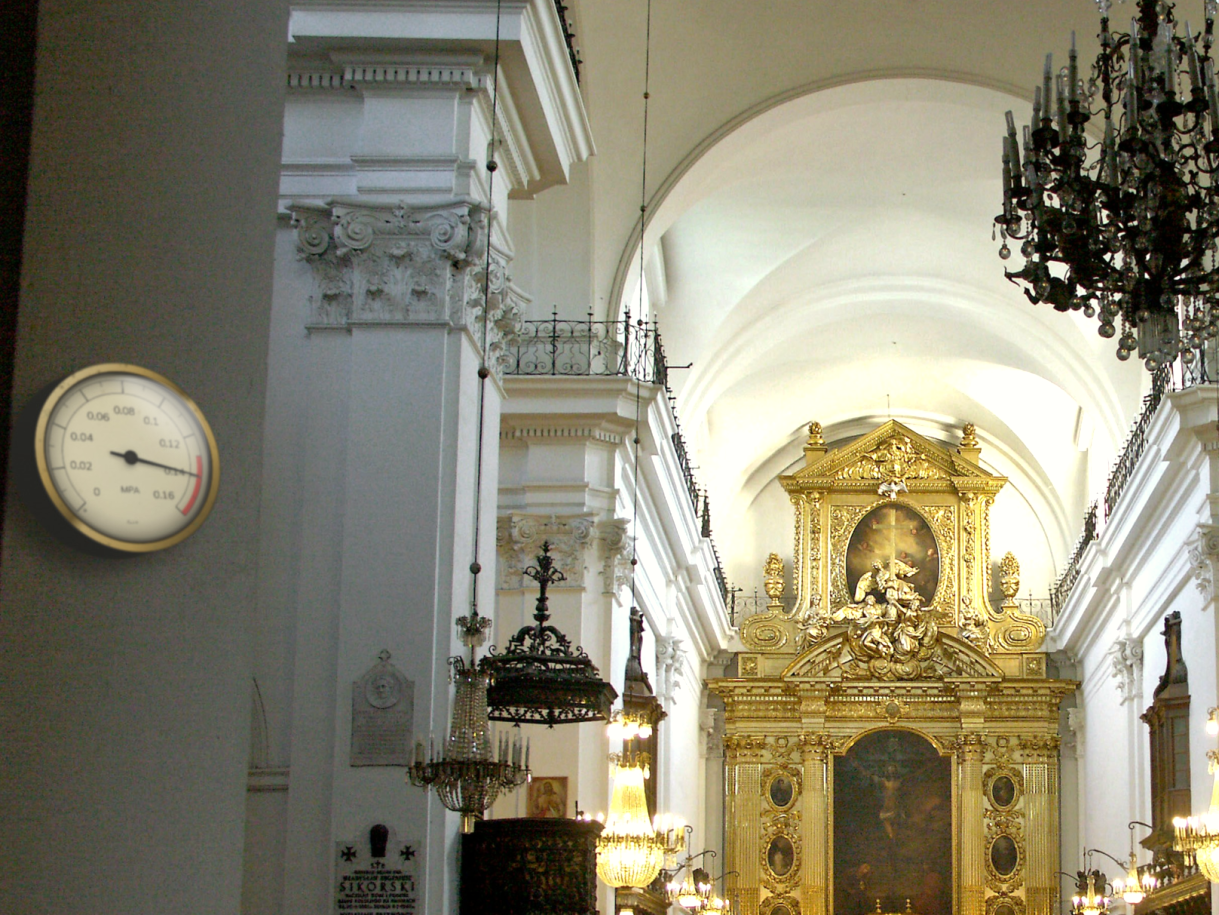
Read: value=0.14 unit=MPa
